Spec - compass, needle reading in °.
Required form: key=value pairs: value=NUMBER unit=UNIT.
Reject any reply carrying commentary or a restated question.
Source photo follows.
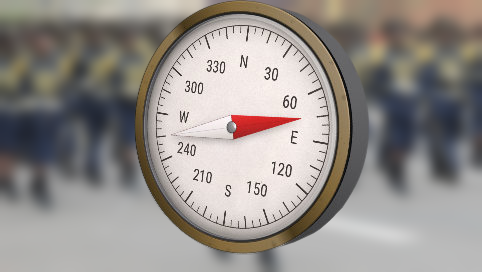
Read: value=75 unit=°
